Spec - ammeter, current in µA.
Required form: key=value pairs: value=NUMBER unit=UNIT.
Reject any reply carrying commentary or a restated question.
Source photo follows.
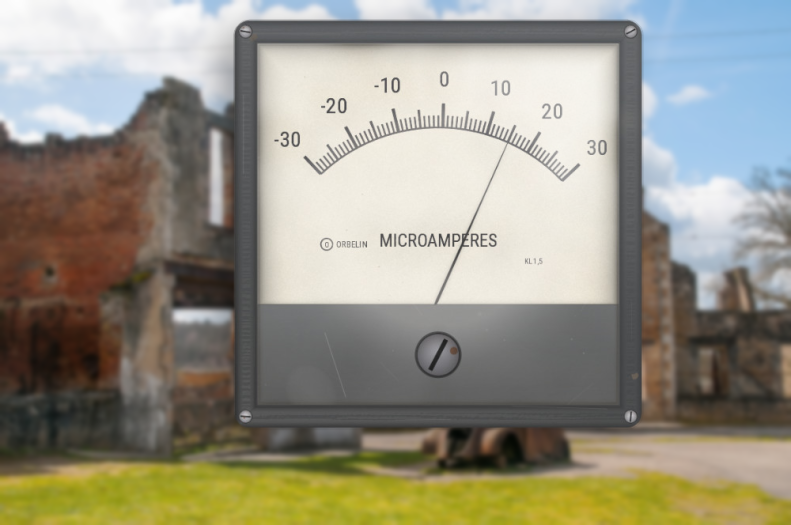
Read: value=15 unit=µA
